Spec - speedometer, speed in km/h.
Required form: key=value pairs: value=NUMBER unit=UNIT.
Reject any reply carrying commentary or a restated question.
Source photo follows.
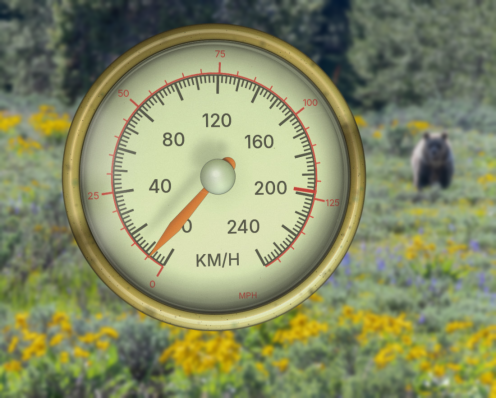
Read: value=8 unit=km/h
